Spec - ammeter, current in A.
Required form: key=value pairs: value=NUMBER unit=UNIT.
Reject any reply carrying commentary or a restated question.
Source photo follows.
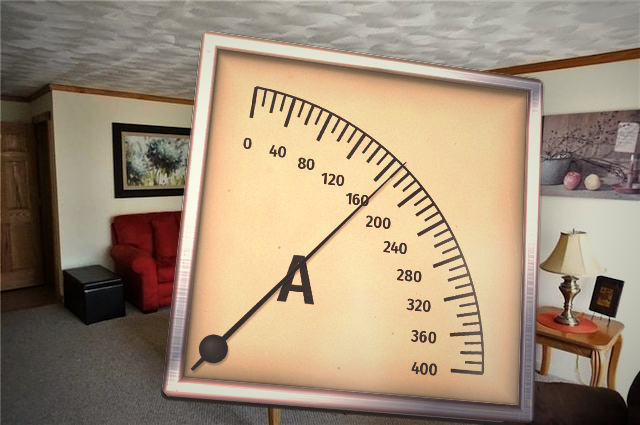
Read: value=170 unit=A
